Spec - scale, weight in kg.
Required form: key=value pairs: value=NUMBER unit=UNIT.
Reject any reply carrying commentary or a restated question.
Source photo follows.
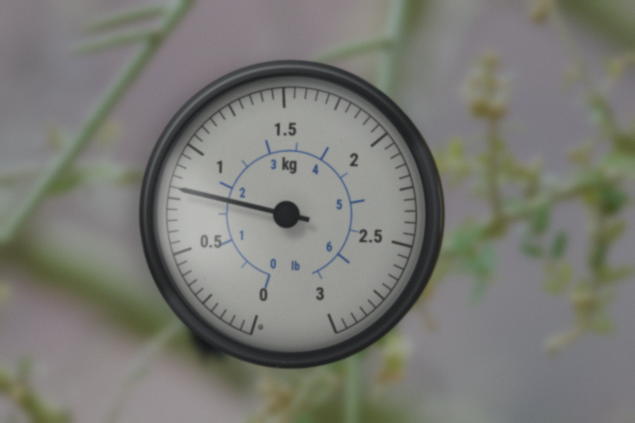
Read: value=0.8 unit=kg
